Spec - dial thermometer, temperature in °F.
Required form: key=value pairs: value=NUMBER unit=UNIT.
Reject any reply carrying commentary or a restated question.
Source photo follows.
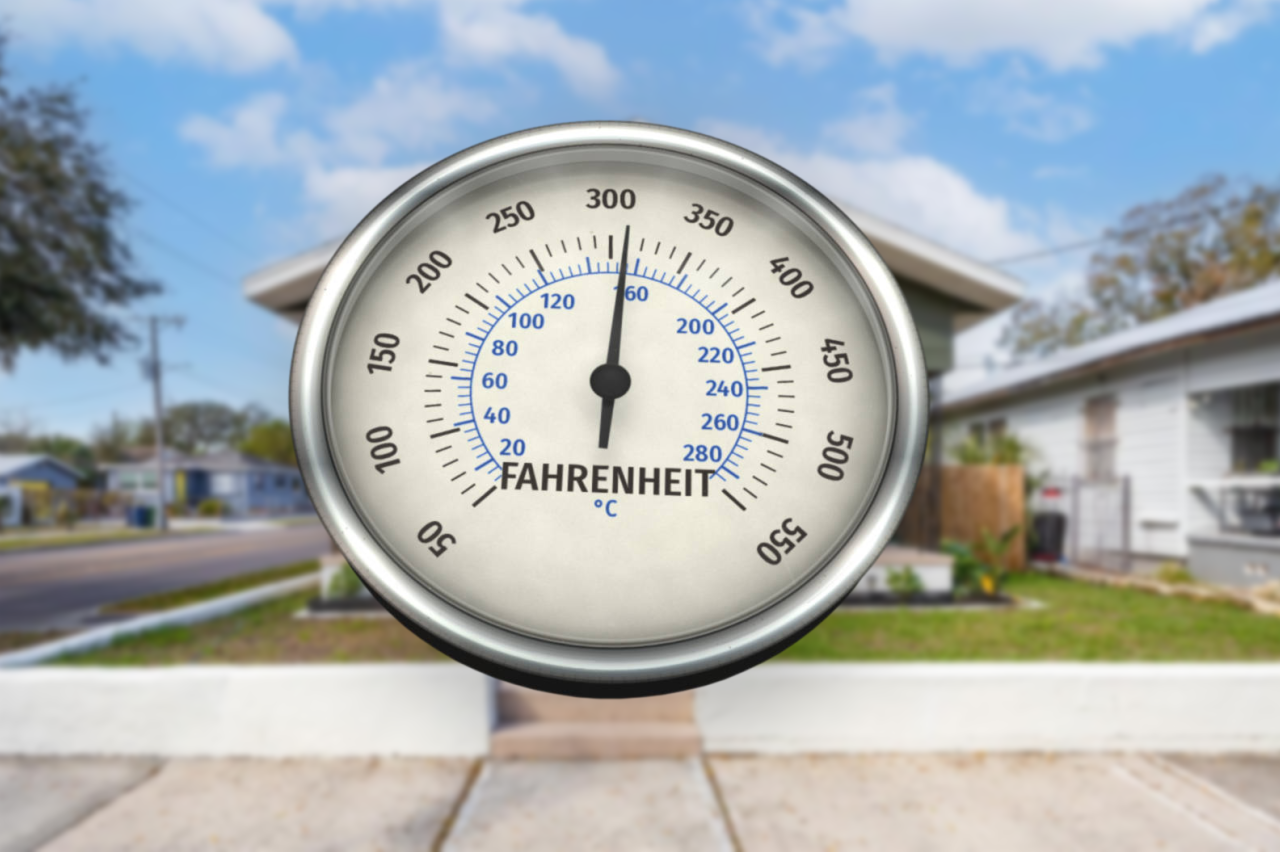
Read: value=310 unit=°F
